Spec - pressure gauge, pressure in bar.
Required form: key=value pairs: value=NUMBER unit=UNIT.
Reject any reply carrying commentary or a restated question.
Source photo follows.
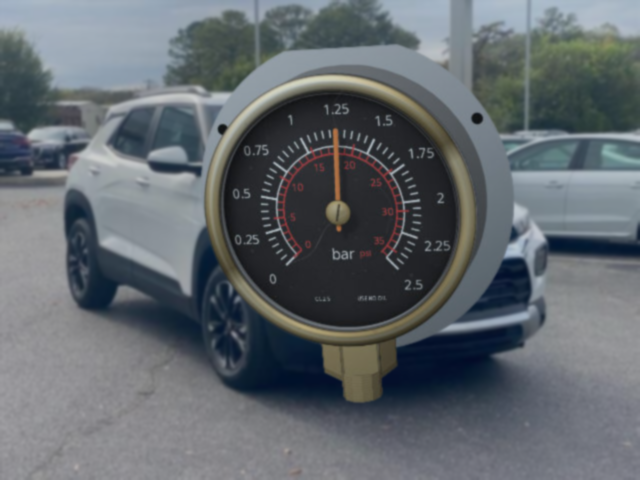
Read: value=1.25 unit=bar
